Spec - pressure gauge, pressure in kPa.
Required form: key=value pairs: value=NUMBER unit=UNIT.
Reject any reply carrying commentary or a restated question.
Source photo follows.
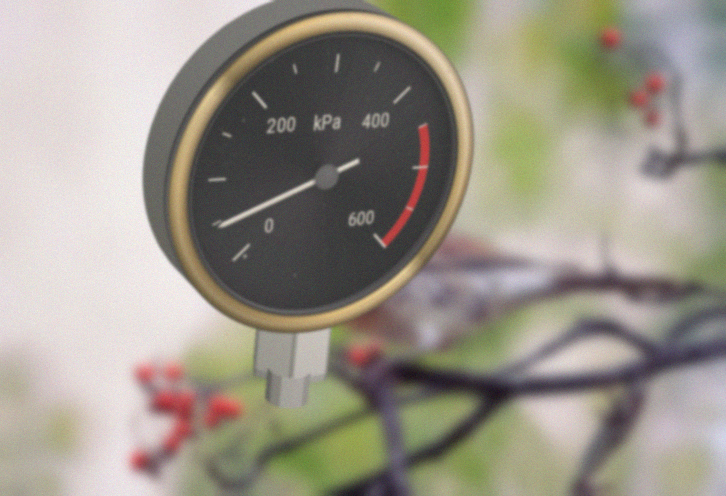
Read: value=50 unit=kPa
